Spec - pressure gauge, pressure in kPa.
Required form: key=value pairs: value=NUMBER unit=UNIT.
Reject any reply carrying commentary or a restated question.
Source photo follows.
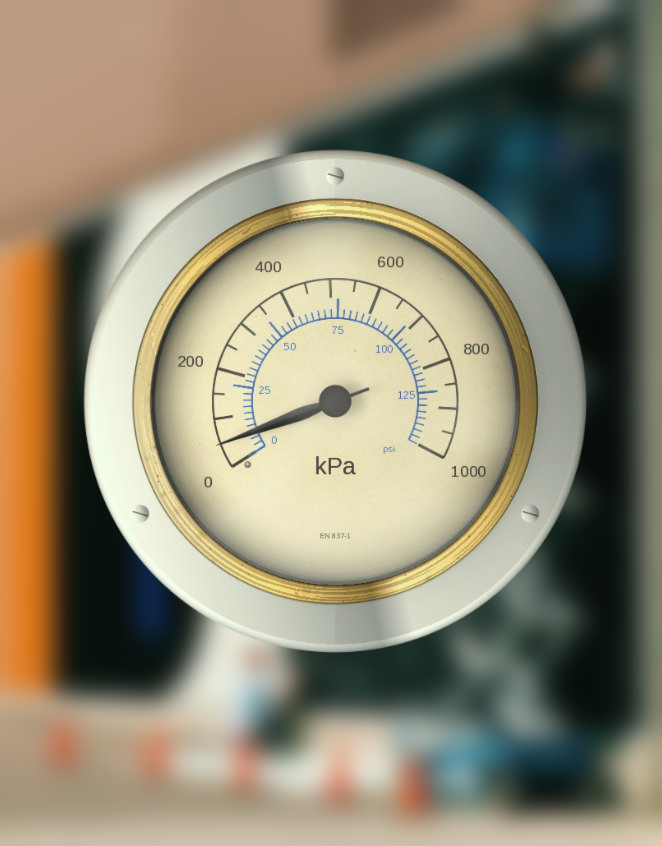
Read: value=50 unit=kPa
